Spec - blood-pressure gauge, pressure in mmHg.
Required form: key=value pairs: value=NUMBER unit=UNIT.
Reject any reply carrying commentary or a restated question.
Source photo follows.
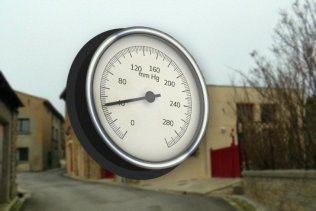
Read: value=40 unit=mmHg
